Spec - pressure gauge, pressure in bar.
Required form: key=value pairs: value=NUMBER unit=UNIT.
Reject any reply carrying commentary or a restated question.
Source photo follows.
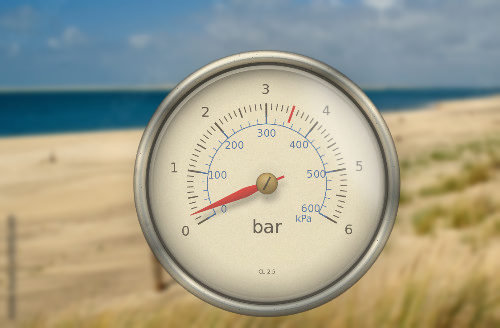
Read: value=0.2 unit=bar
